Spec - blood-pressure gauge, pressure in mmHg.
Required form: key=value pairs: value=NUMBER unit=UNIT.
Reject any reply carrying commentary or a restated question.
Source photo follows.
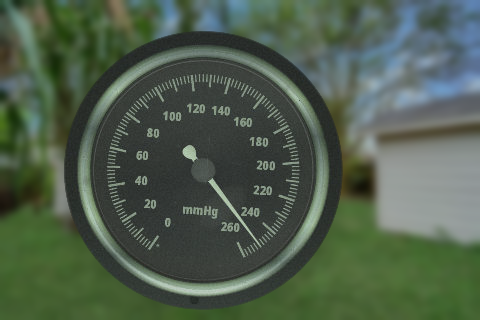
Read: value=250 unit=mmHg
